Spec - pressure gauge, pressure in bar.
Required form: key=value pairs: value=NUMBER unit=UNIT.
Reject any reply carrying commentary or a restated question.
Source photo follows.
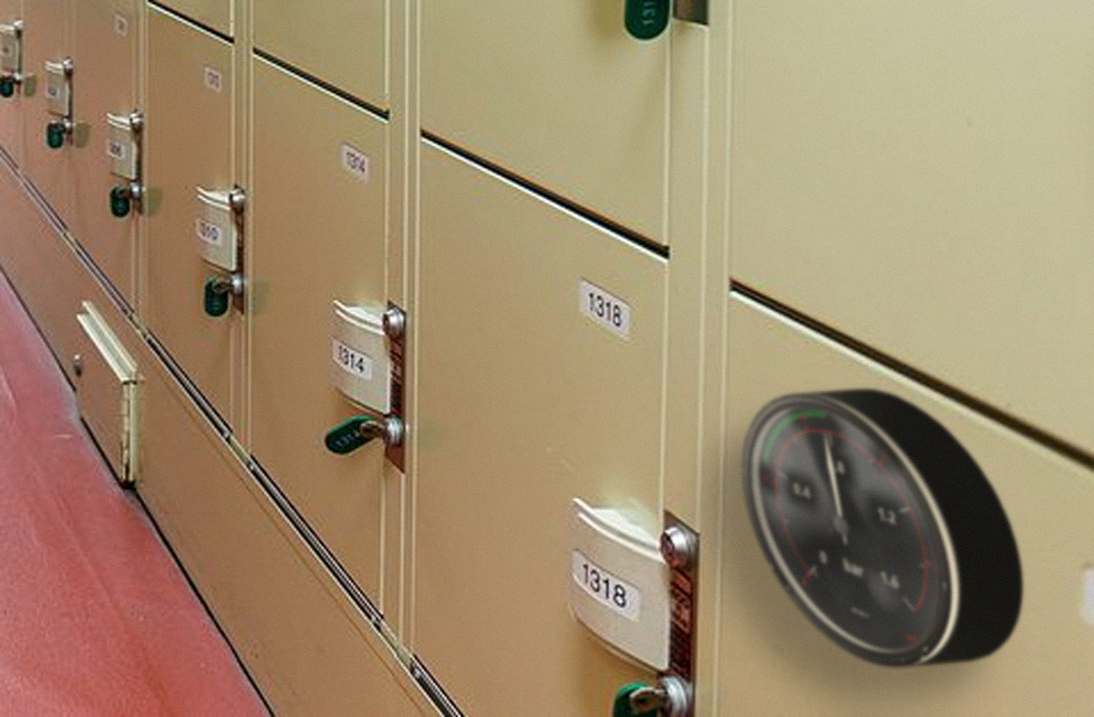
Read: value=0.8 unit=bar
